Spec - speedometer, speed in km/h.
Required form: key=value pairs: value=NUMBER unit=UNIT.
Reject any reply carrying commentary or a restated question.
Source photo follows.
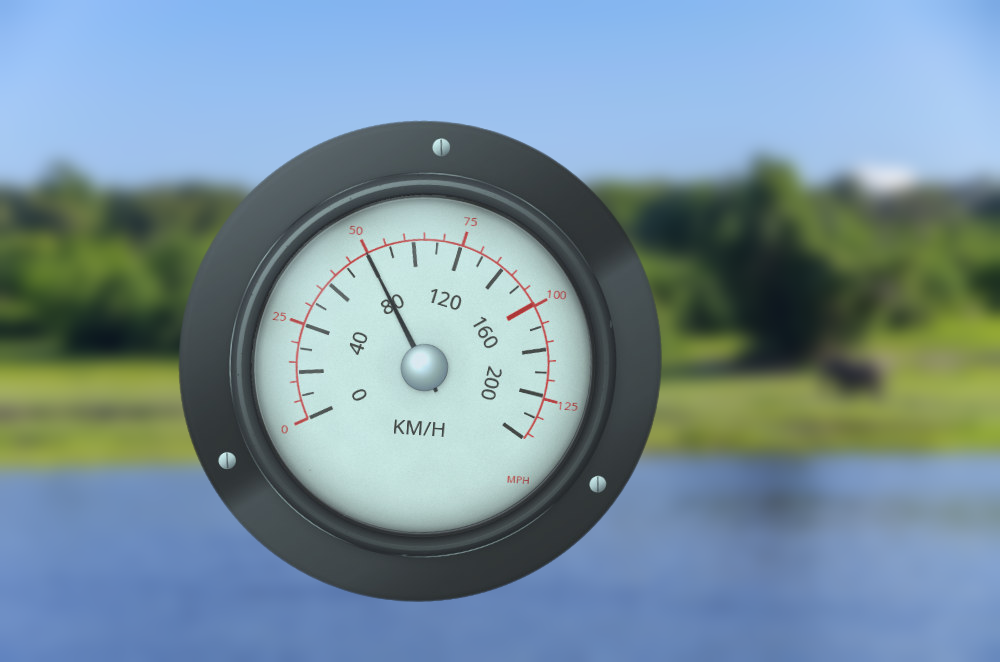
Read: value=80 unit=km/h
